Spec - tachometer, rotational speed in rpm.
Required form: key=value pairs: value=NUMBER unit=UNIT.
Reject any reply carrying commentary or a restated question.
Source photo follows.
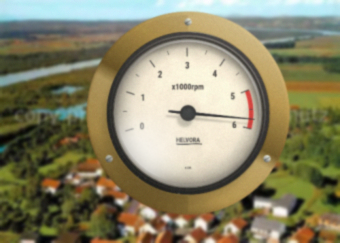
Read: value=5750 unit=rpm
